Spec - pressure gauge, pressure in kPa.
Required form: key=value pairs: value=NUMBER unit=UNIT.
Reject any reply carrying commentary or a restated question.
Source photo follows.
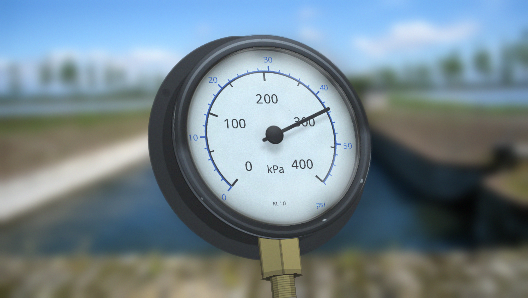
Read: value=300 unit=kPa
